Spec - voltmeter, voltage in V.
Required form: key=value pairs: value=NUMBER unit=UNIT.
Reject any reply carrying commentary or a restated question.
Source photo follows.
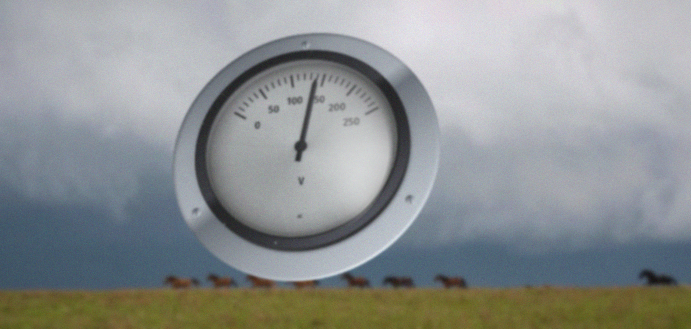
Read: value=140 unit=V
